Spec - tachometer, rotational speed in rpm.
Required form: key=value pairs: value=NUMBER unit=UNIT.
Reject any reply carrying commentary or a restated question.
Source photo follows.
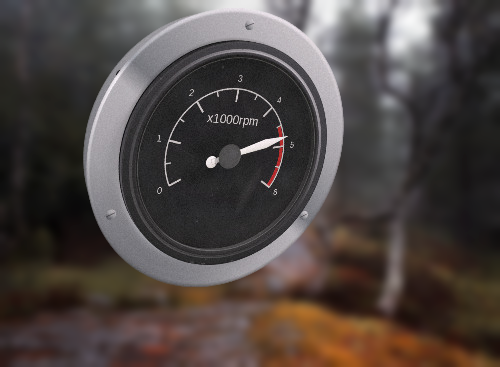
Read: value=4750 unit=rpm
